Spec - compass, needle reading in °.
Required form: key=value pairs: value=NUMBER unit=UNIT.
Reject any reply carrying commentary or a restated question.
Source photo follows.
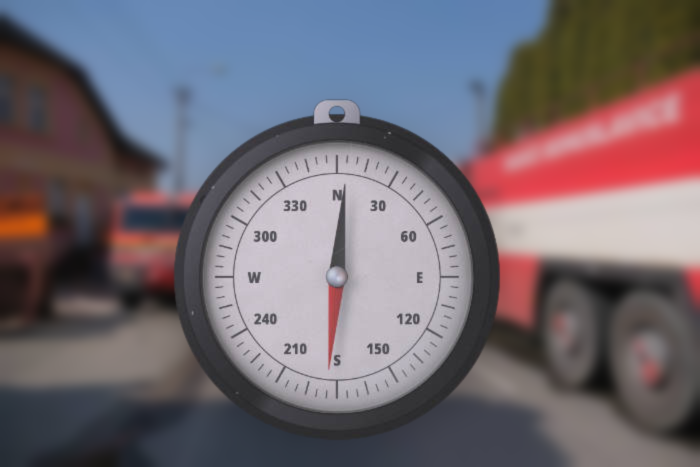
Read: value=185 unit=°
